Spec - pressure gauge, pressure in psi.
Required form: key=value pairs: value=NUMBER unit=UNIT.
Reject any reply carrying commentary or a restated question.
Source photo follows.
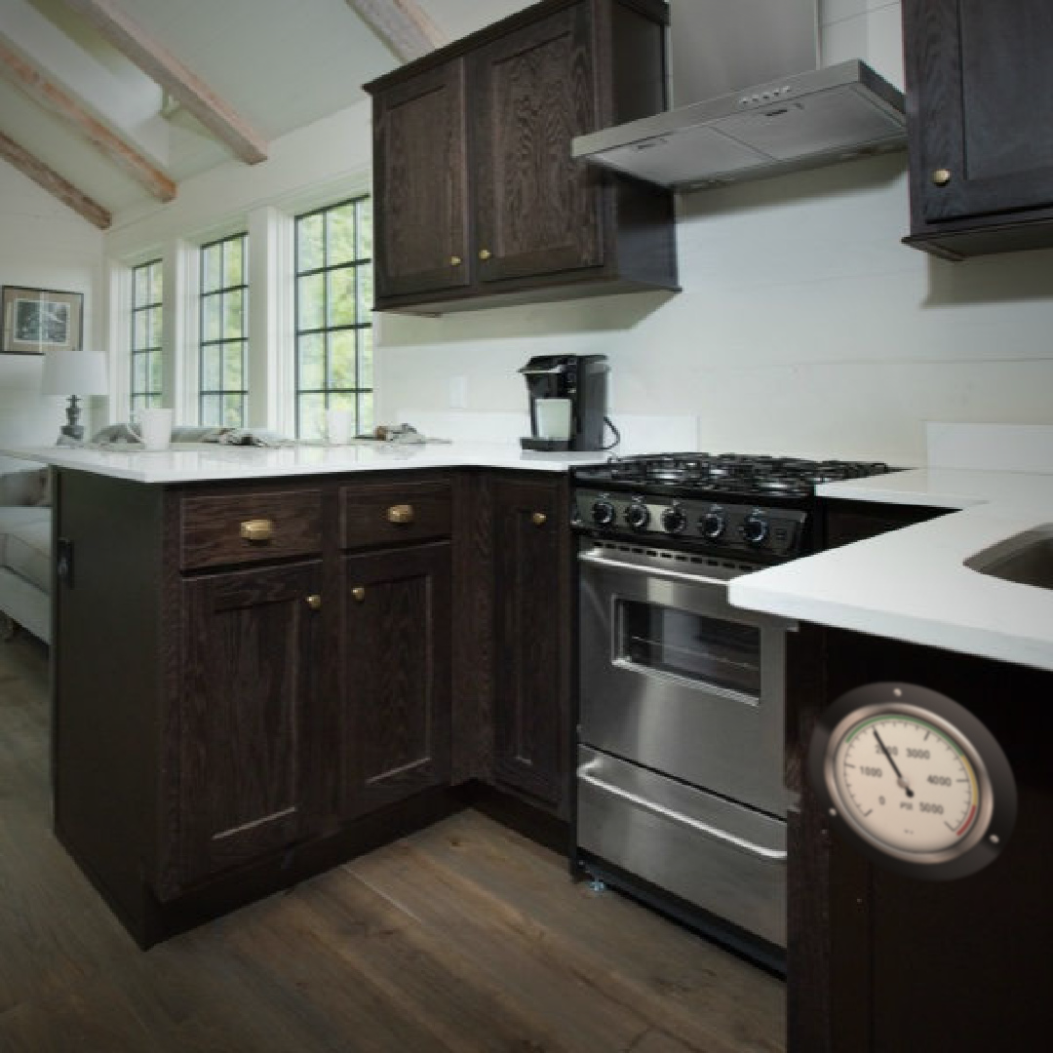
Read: value=2000 unit=psi
